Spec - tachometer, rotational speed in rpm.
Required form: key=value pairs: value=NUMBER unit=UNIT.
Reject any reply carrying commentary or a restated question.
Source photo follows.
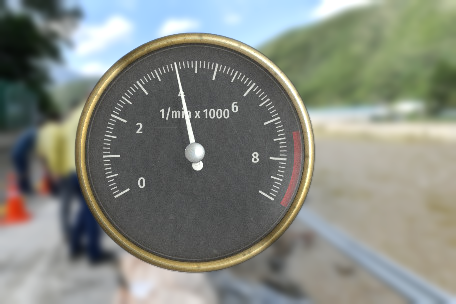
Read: value=4000 unit=rpm
